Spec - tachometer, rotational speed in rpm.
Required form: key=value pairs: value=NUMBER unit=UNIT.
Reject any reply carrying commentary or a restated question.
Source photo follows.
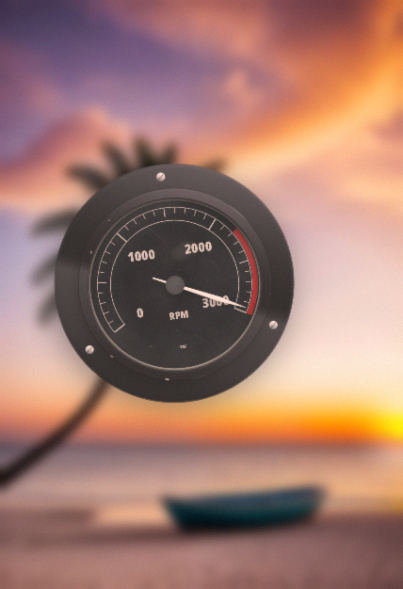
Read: value=2950 unit=rpm
